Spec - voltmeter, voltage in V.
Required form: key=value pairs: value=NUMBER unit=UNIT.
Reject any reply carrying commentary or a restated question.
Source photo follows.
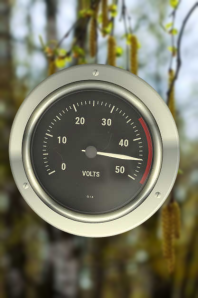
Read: value=45 unit=V
